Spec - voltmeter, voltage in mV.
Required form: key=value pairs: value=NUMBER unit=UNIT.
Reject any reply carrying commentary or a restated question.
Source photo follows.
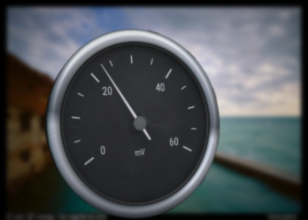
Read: value=22.5 unit=mV
